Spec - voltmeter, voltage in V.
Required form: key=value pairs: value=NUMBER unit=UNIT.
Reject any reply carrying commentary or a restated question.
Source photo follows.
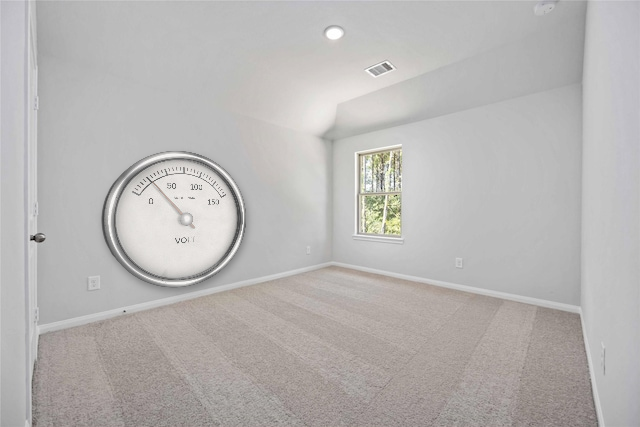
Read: value=25 unit=V
